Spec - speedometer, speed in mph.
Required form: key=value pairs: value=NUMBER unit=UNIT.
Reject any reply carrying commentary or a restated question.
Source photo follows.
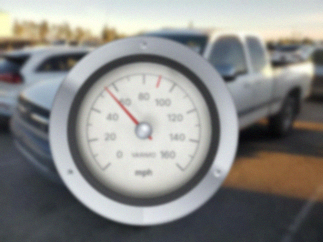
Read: value=55 unit=mph
